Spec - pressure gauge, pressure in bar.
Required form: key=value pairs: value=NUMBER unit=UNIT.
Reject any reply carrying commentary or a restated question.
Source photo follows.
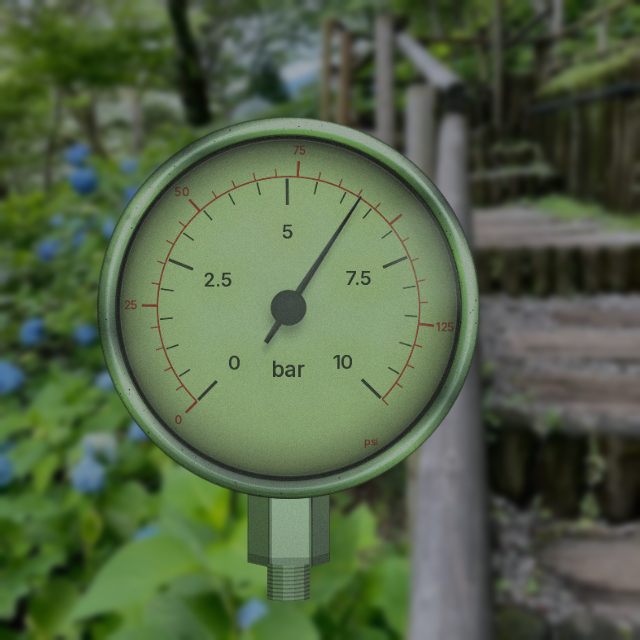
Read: value=6.25 unit=bar
